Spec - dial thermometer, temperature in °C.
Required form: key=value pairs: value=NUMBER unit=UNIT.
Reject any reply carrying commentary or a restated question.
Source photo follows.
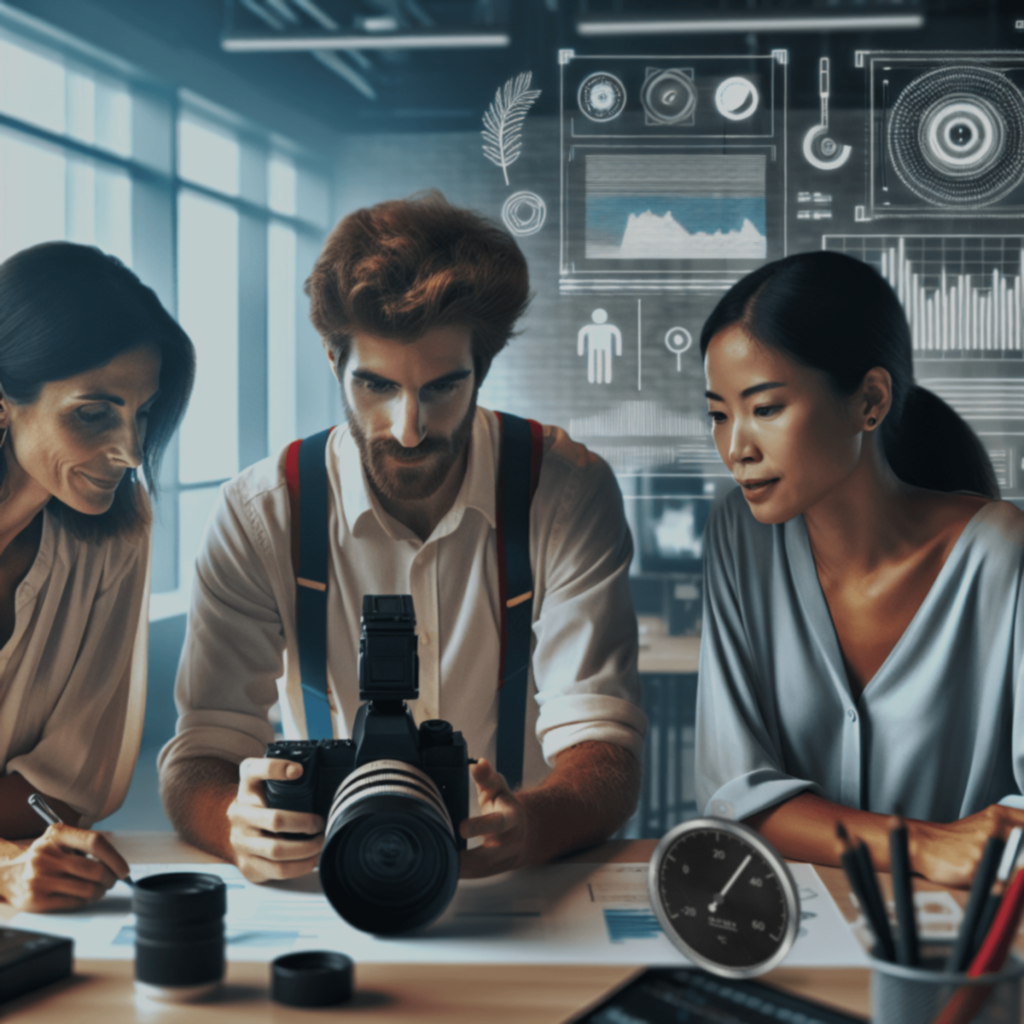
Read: value=32 unit=°C
